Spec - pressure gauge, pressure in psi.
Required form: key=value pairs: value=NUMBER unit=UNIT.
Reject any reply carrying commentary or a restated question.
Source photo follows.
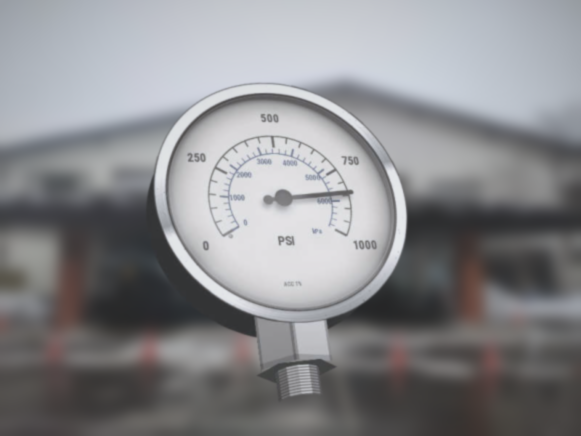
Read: value=850 unit=psi
